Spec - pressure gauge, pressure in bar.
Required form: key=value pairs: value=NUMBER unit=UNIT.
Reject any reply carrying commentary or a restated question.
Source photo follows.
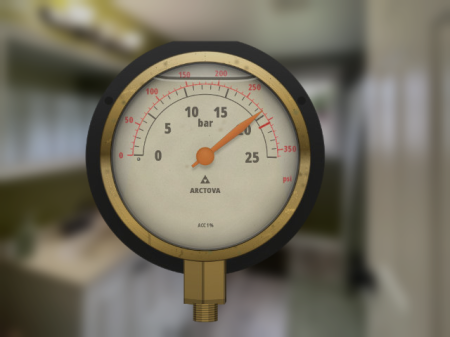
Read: value=19.5 unit=bar
